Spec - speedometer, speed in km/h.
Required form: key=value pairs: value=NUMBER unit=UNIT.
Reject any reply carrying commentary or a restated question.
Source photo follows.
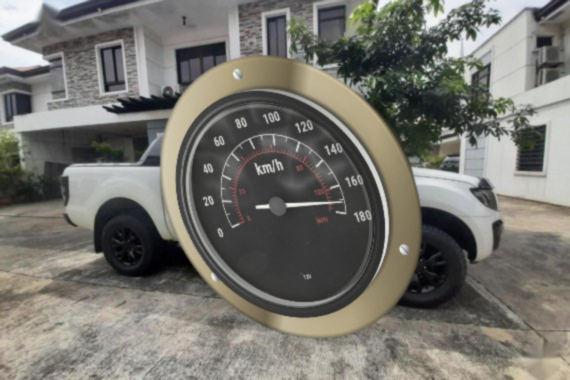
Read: value=170 unit=km/h
